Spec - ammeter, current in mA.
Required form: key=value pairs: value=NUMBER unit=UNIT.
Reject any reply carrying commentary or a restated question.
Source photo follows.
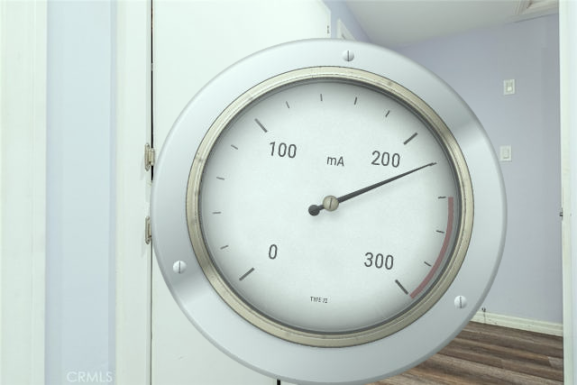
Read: value=220 unit=mA
